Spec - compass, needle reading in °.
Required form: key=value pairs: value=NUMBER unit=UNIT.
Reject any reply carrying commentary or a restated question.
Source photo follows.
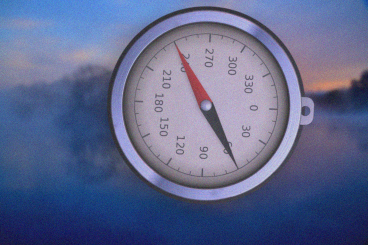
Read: value=240 unit=°
